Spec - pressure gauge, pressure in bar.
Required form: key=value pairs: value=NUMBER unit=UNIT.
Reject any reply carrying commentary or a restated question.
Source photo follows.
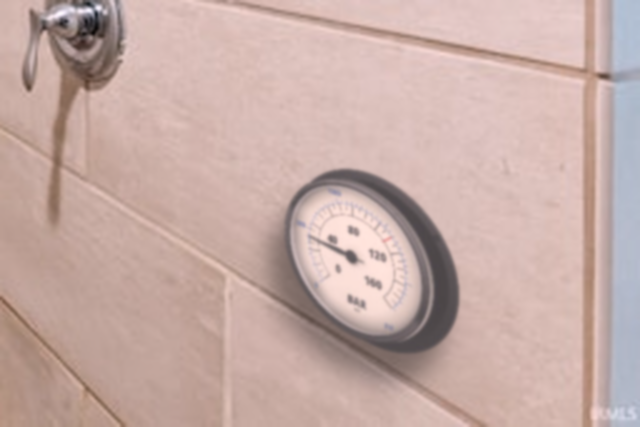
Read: value=30 unit=bar
